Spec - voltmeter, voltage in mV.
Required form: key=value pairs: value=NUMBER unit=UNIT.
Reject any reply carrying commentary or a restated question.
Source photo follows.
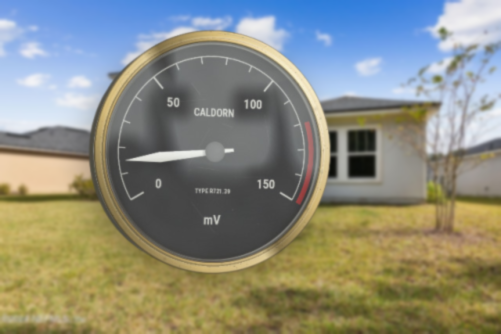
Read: value=15 unit=mV
